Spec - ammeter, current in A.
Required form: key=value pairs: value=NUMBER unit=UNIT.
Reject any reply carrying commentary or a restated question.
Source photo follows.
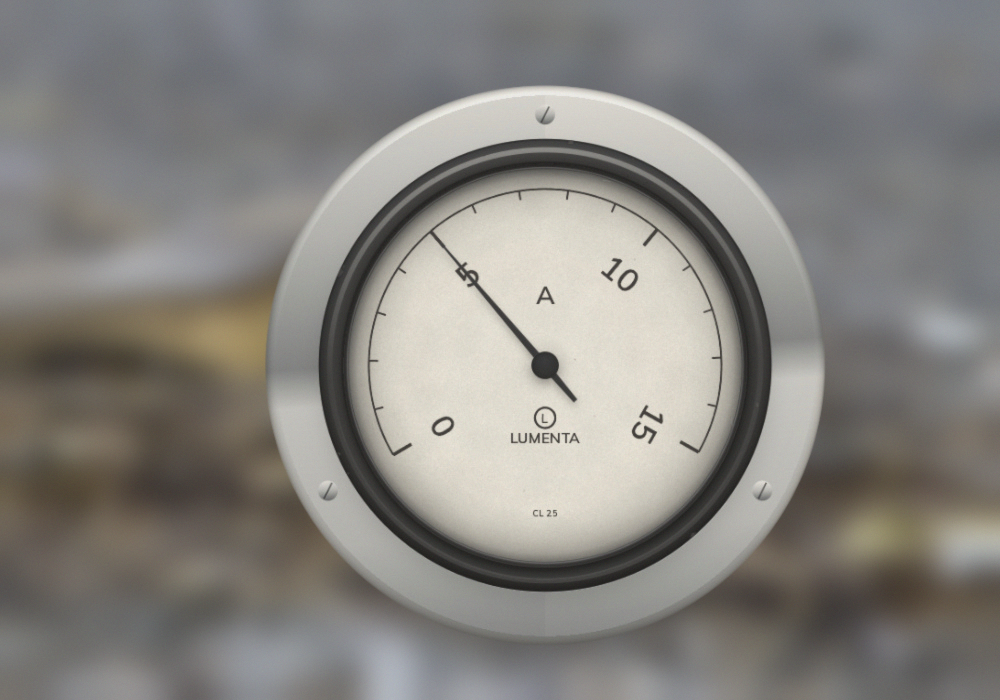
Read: value=5 unit=A
